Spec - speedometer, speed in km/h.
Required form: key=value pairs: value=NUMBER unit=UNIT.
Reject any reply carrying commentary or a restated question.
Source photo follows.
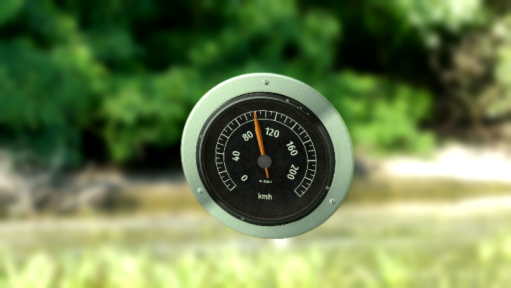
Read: value=100 unit=km/h
